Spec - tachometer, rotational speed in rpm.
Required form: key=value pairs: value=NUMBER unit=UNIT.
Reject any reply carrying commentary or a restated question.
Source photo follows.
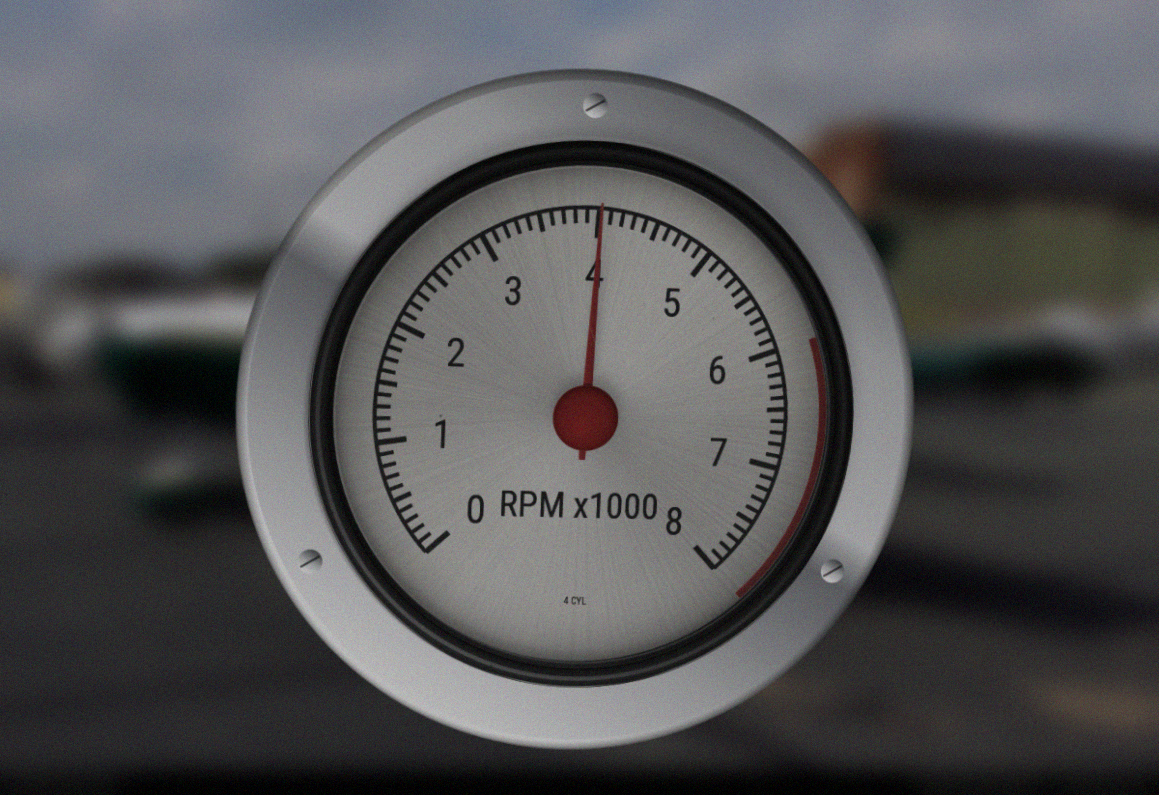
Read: value=4000 unit=rpm
